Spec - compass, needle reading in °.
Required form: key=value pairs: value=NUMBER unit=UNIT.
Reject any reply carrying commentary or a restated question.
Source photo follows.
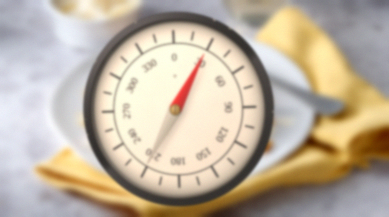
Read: value=30 unit=°
